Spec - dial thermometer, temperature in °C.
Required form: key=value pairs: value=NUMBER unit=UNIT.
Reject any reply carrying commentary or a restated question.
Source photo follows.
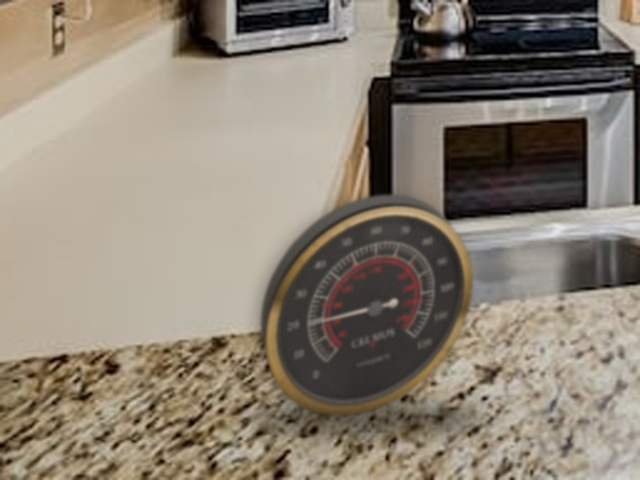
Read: value=20 unit=°C
